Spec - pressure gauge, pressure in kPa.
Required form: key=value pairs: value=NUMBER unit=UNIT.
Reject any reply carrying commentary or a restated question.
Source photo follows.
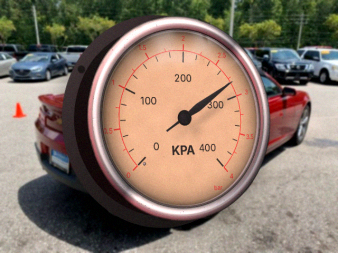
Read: value=280 unit=kPa
